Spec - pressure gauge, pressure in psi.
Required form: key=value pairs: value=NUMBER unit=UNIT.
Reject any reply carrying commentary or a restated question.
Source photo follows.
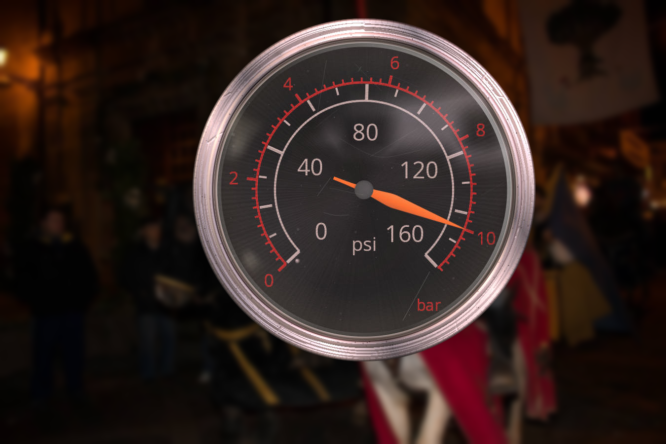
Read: value=145 unit=psi
